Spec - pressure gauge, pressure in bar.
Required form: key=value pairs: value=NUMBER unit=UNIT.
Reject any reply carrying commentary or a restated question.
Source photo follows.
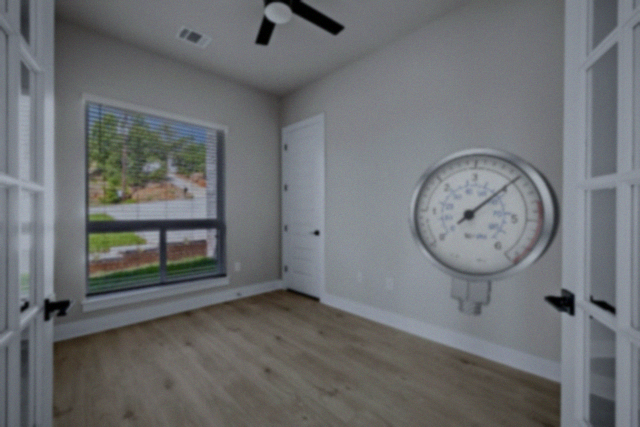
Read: value=4 unit=bar
